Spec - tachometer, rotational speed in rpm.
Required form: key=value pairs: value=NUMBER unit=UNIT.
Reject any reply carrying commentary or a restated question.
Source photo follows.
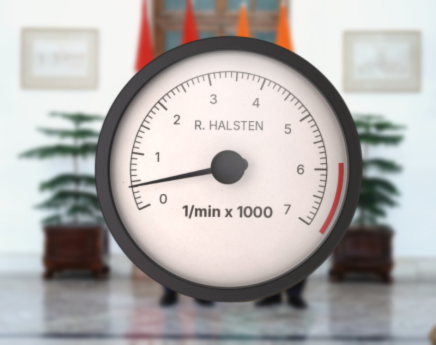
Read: value=400 unit=rpm
